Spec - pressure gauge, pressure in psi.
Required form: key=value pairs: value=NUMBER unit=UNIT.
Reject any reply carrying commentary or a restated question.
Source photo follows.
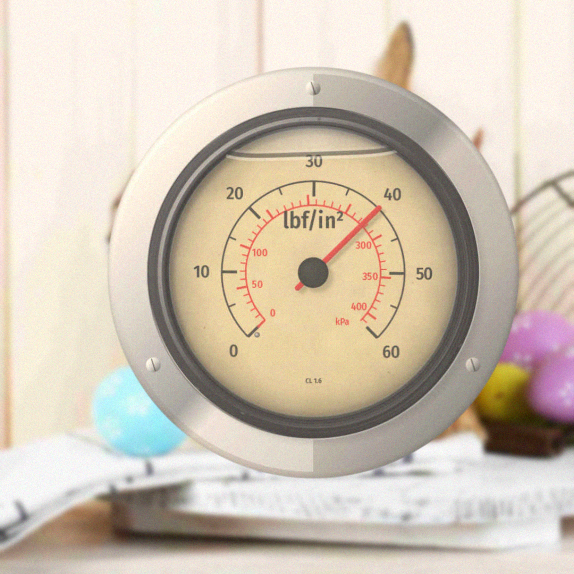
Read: value=40 unit=psi
